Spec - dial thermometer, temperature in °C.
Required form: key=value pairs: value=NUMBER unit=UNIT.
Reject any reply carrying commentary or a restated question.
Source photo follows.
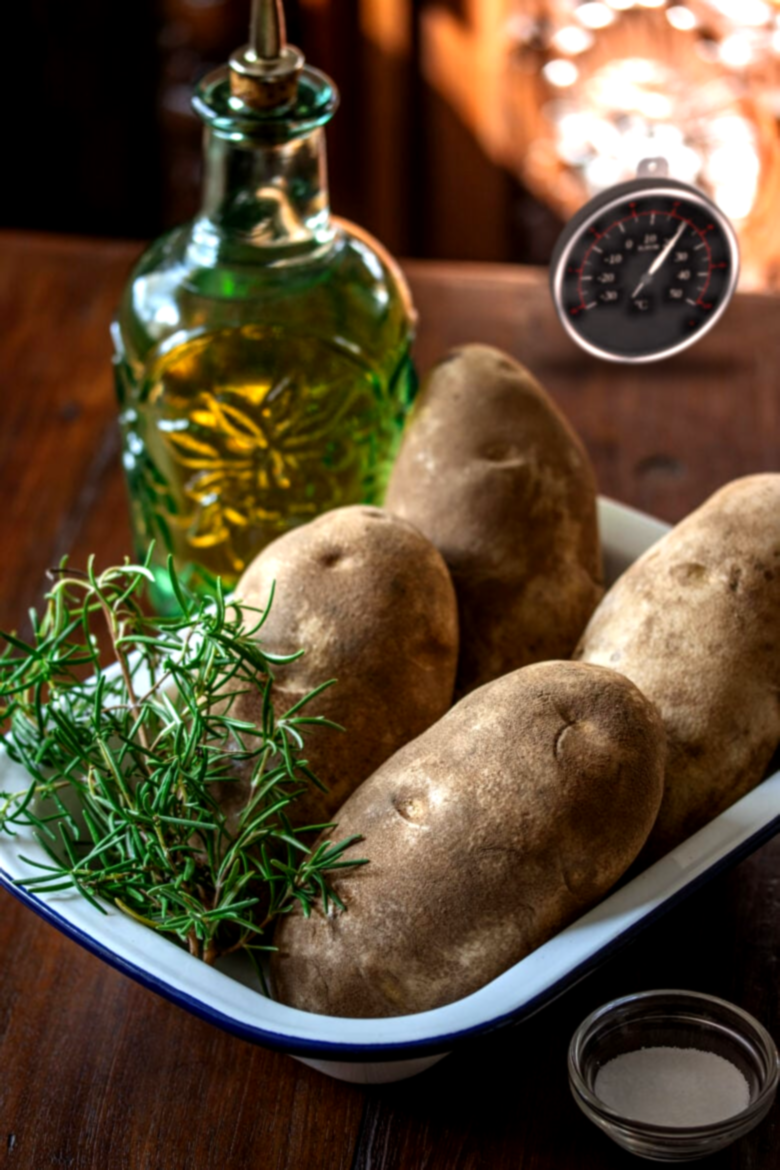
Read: value=20 unit=°C
